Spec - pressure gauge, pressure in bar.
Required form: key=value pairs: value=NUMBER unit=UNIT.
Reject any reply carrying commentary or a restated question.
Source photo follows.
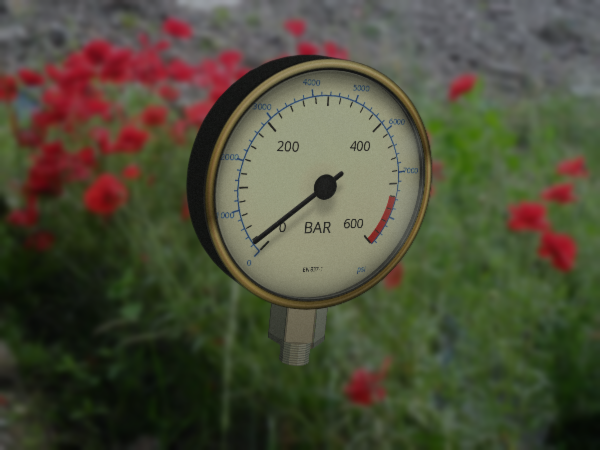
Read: value=20 unit=bar
